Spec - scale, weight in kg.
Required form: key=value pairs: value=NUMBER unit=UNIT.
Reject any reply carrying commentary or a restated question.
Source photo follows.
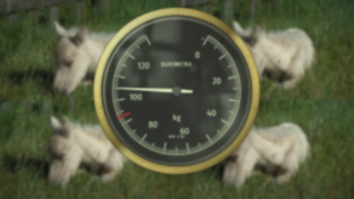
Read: value=105 unit=kg
